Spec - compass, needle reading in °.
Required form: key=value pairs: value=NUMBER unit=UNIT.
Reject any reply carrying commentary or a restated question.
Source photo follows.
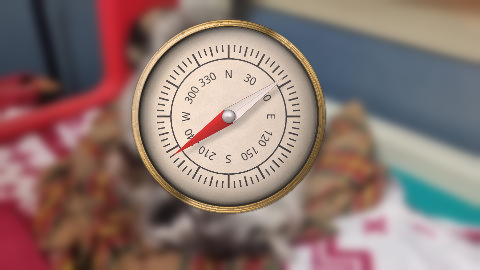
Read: value=235 unit=°
